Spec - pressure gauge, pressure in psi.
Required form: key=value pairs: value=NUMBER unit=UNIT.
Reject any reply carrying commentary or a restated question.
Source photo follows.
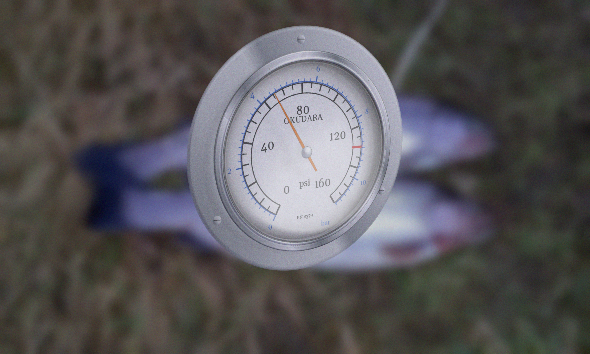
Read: value=65 unit=psi
